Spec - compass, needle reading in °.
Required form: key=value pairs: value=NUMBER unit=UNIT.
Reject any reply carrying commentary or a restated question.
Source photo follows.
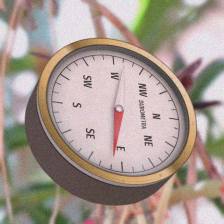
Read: value=100 unit=°
